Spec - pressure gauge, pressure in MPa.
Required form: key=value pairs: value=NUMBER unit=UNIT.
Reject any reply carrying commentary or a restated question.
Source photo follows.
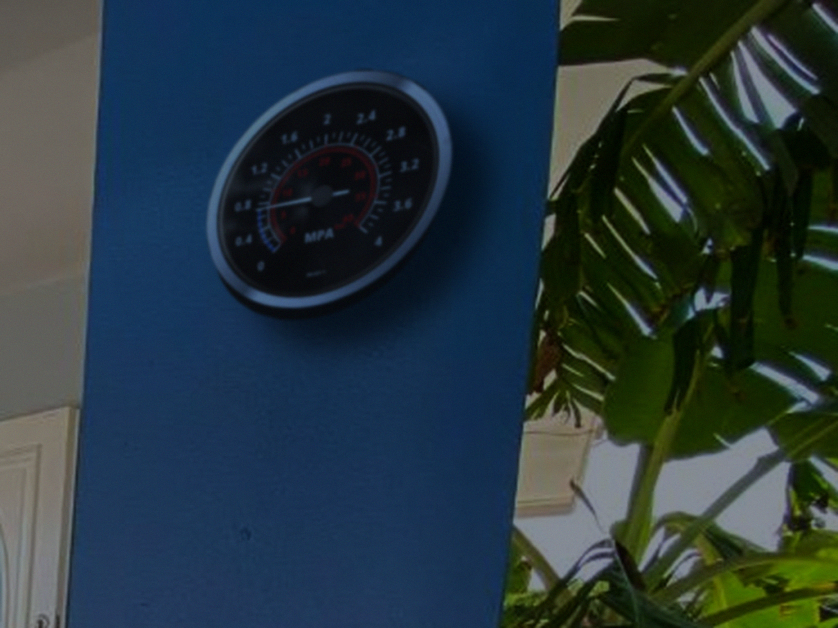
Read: value=0.7 unit=MPa
